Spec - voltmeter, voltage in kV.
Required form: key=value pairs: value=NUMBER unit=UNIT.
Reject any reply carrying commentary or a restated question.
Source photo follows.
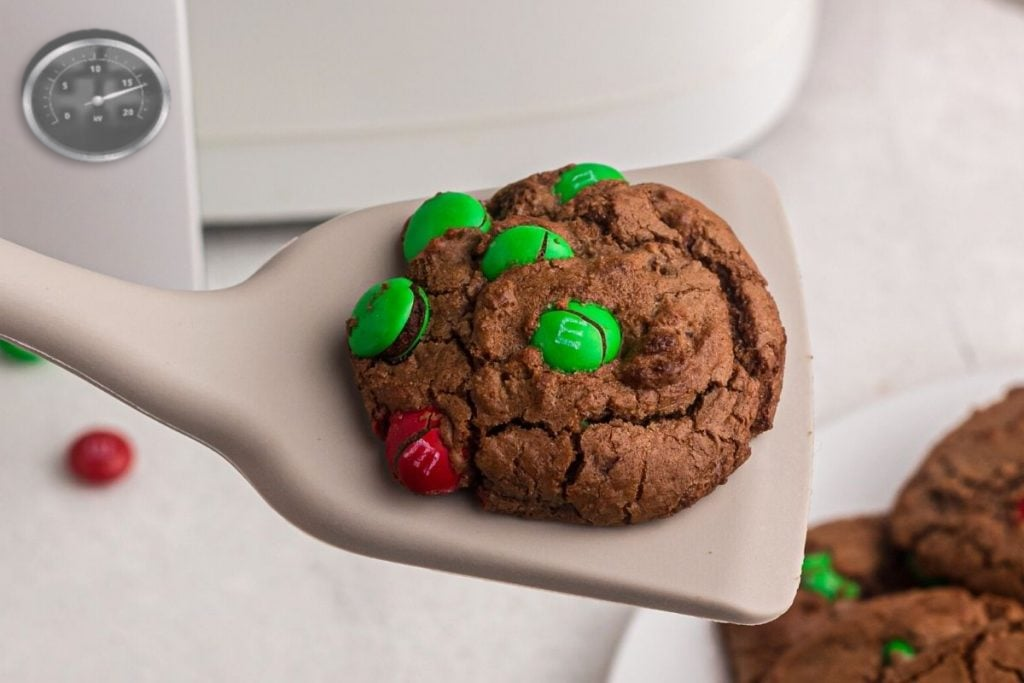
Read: value=16 unit=kV
